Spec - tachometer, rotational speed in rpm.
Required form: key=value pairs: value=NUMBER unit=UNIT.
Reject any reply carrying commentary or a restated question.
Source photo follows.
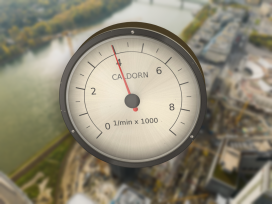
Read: value=4000 unit=rpm
